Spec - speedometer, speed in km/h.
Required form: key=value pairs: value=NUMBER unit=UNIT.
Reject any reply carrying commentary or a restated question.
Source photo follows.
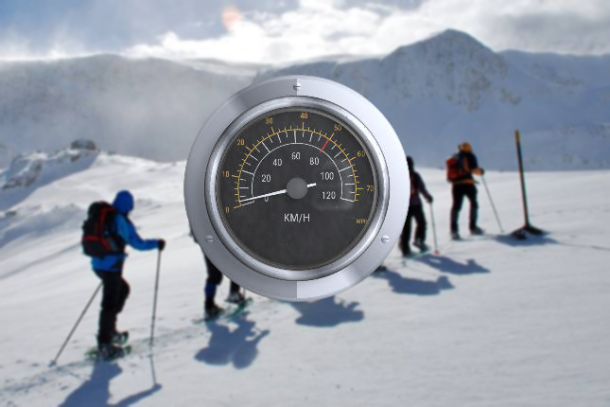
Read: value=2.5 unit=km/h
